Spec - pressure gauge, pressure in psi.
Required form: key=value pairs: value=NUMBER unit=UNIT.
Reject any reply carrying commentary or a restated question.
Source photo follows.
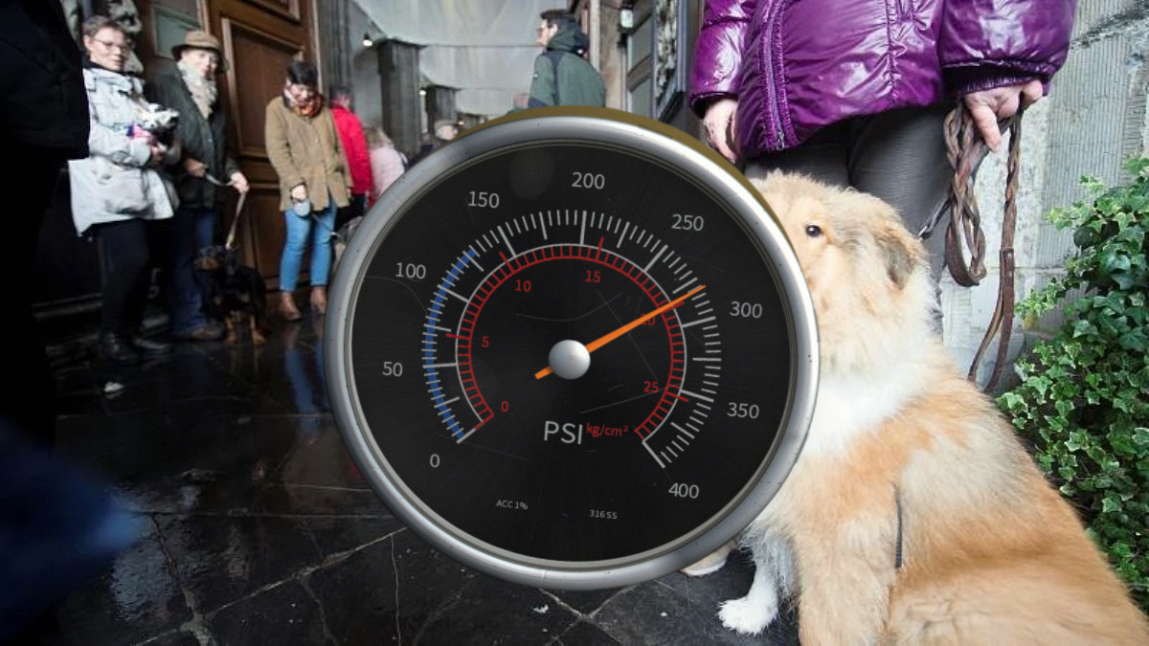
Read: value=280 unit=psi
